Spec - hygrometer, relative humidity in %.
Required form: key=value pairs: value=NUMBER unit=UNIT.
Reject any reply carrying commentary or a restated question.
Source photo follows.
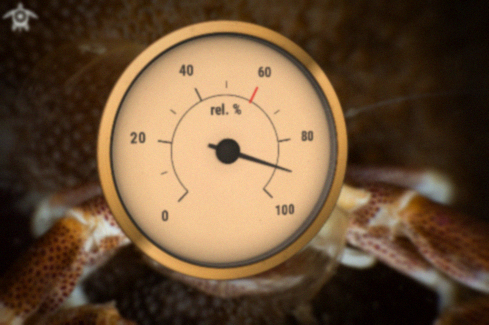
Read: value=90 unit=%
